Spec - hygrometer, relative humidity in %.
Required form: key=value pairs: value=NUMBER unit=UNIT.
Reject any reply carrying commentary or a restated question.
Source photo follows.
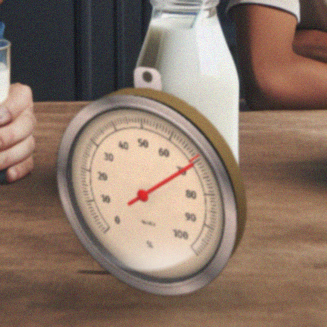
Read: value=70 unit=%
